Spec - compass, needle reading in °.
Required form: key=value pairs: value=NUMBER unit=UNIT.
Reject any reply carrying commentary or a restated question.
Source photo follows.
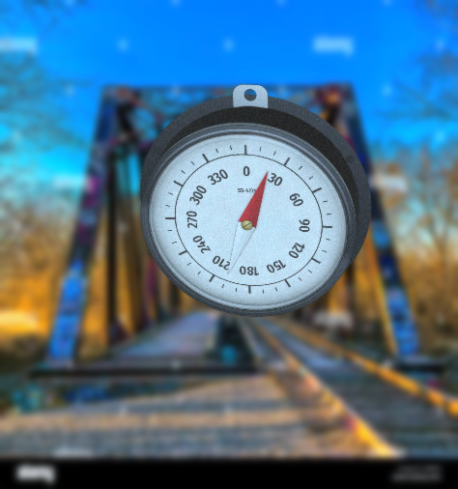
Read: value=20 unit=°
